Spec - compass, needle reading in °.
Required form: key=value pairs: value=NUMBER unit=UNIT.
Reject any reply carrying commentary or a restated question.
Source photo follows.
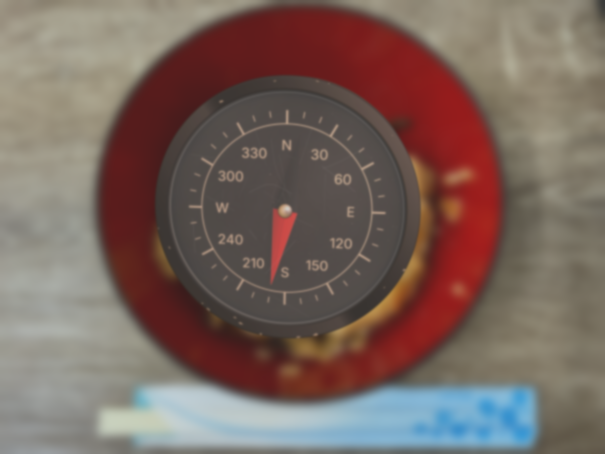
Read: value=190 unit=°
